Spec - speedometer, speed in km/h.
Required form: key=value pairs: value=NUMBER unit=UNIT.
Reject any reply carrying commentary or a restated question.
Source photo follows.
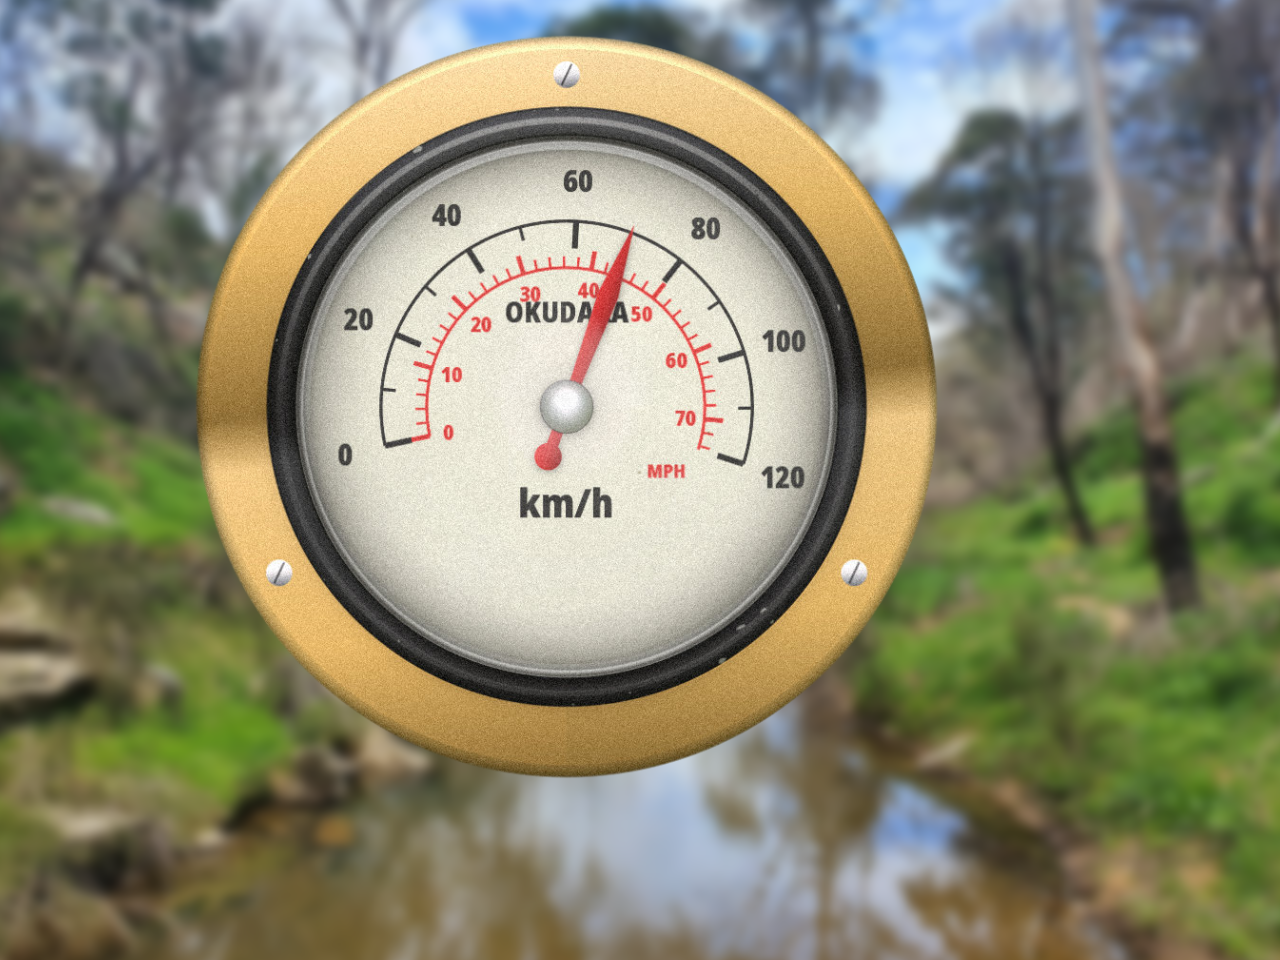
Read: value=70 unit=km/h
